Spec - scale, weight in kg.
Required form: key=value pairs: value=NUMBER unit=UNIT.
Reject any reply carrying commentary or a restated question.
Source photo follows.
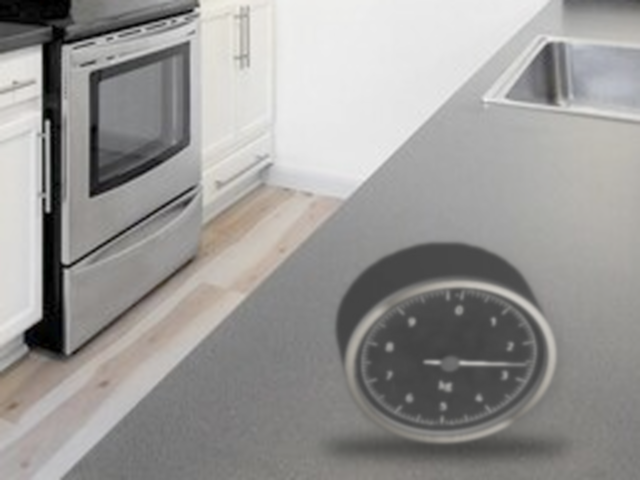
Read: value=2.5 unit=kg
